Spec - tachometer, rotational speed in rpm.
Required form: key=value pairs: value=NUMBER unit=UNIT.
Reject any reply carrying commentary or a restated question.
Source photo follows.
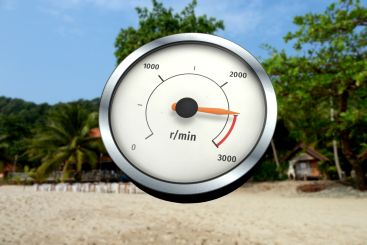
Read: value=2500 unit=rpm
